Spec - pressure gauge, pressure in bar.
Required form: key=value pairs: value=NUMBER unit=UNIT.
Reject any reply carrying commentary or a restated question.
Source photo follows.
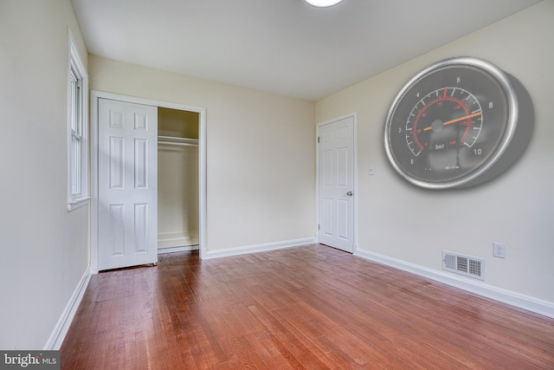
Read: value=8.25 unit=bar
